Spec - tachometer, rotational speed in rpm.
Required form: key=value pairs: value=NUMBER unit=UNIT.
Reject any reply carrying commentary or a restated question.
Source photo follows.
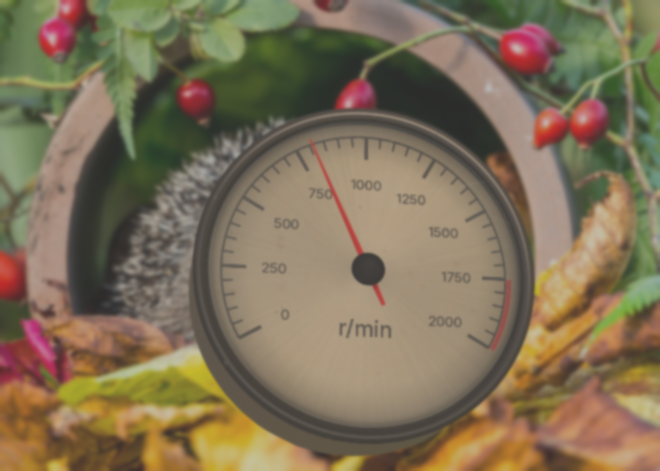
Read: value=800 unit=rpm
